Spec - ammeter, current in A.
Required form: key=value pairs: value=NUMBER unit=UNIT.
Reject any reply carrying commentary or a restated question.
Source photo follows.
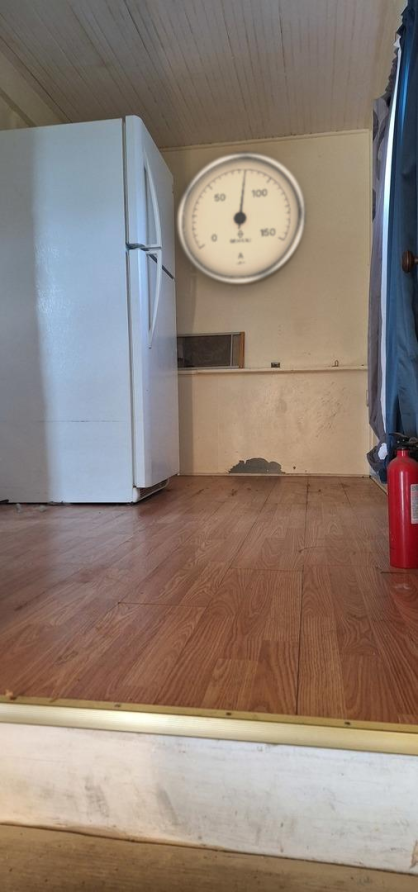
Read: value=80 unit=A
